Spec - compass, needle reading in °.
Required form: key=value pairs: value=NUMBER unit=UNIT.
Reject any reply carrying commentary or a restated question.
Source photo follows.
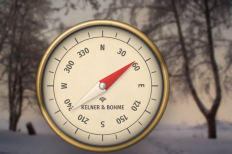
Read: value=52.5 unit=°
